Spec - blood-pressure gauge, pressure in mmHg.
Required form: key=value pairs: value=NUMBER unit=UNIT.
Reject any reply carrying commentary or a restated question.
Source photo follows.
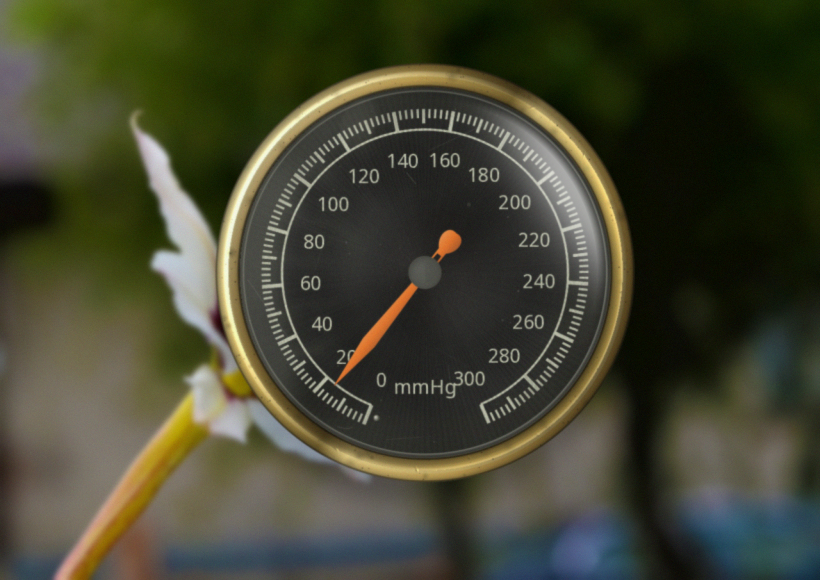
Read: value=16 unit=mmHg
